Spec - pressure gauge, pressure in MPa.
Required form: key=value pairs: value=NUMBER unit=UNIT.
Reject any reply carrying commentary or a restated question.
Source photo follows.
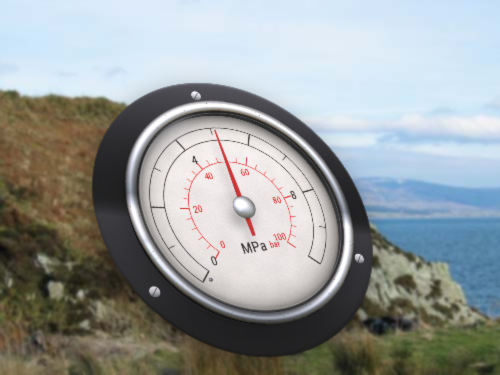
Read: value=5 unit=MPa
